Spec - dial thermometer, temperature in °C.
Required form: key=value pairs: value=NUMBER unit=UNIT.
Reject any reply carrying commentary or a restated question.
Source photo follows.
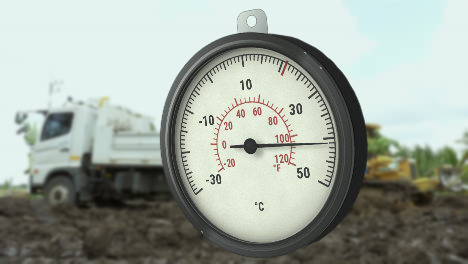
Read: value=41 unit=°C
